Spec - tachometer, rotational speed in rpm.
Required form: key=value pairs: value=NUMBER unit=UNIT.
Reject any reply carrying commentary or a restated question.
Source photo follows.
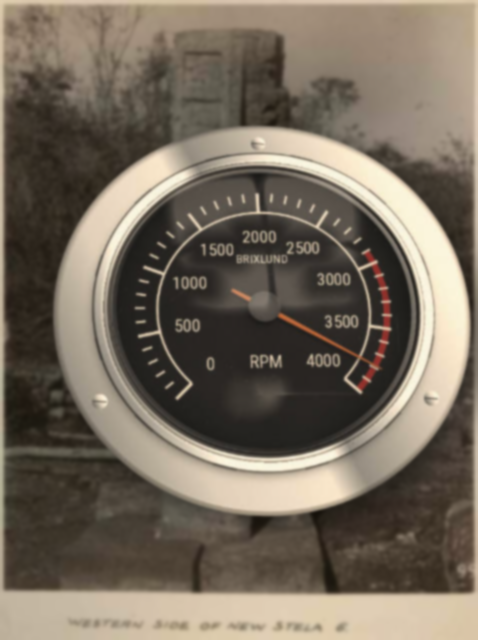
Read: value=3800 unit=rpm
